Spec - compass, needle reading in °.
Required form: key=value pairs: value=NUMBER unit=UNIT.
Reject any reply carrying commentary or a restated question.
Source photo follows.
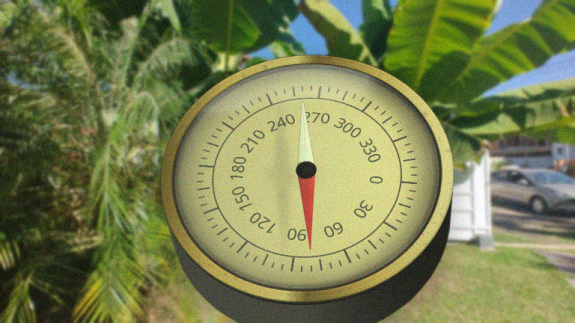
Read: value=80 unit=°
